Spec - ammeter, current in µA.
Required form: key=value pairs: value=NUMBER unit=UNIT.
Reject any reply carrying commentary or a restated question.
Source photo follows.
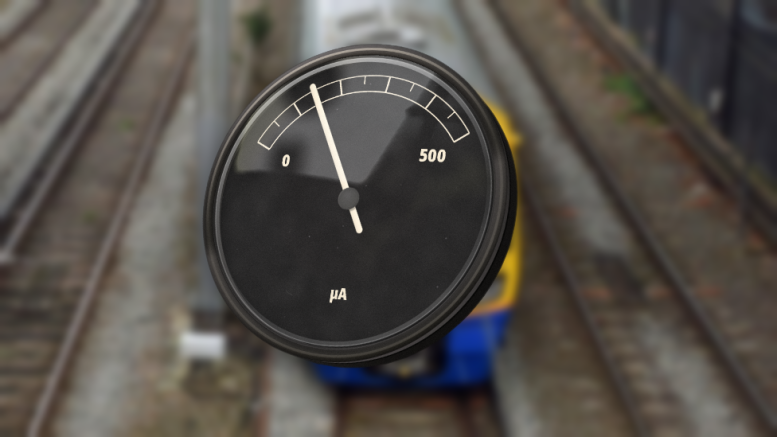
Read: value=150 unit=µA
